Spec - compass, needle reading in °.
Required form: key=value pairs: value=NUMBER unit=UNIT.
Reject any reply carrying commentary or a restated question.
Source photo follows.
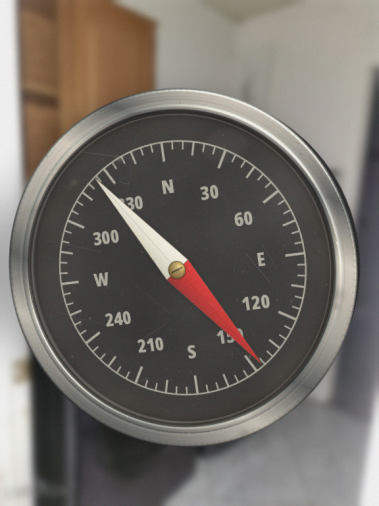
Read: value=145 unit=°
